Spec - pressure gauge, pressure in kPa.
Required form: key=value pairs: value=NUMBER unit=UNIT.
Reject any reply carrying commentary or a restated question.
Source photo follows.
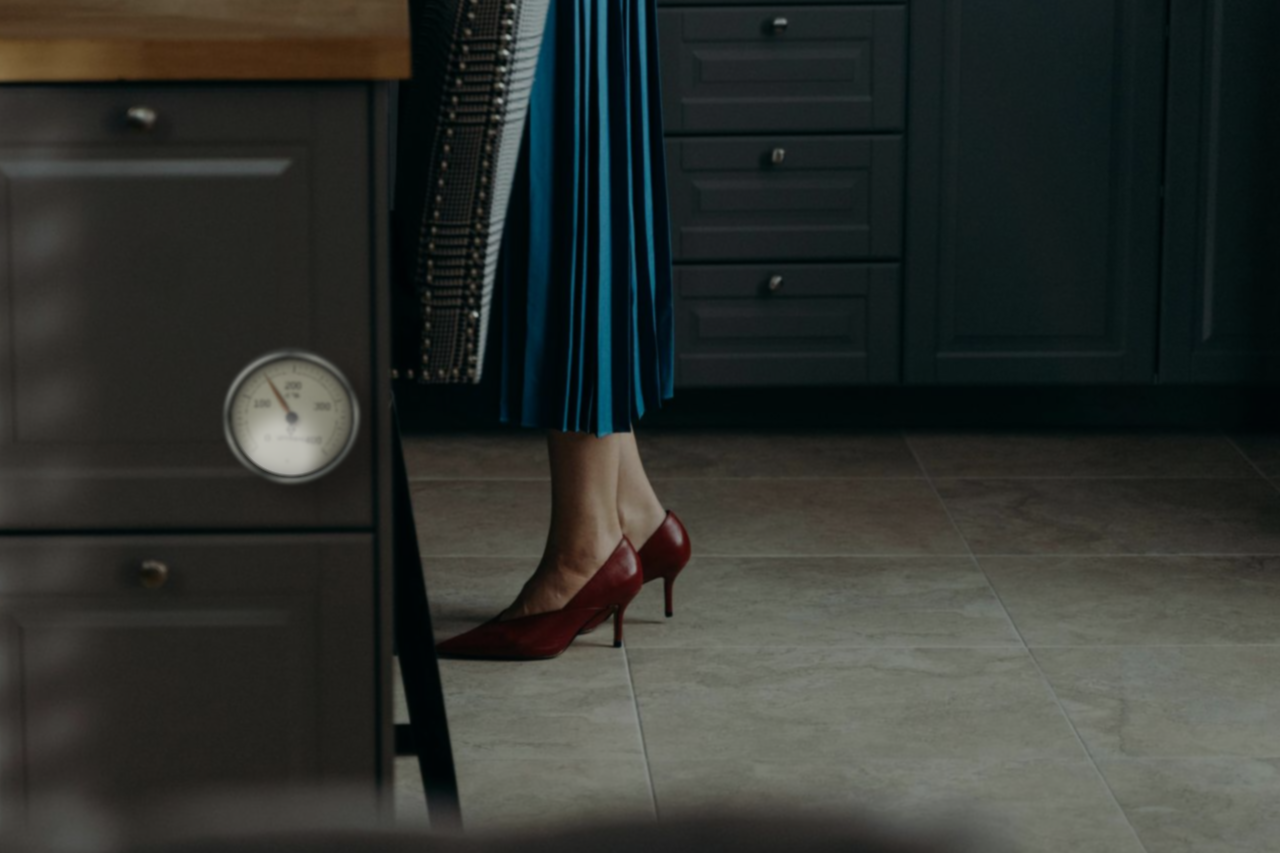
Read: value=150 unit=kPa
